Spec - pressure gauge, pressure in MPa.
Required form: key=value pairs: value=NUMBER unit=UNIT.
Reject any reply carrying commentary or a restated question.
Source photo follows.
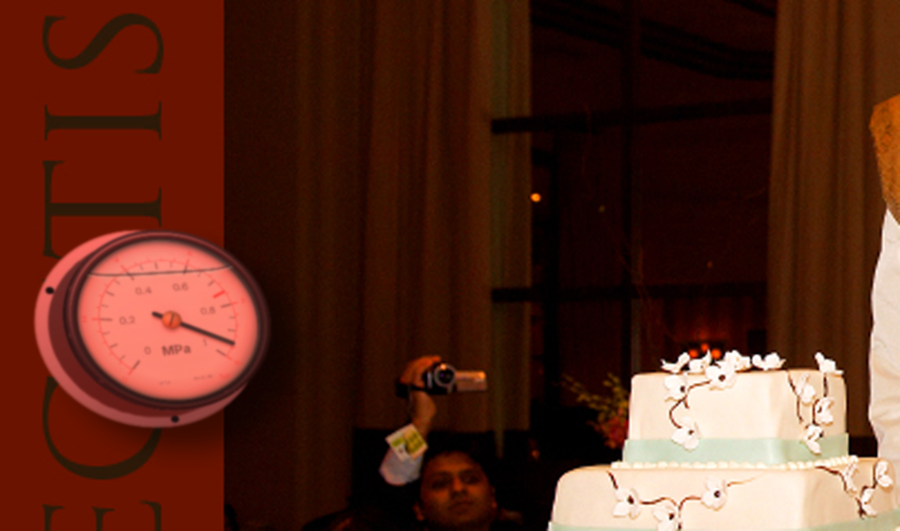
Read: value=0.95 unit=MPa
